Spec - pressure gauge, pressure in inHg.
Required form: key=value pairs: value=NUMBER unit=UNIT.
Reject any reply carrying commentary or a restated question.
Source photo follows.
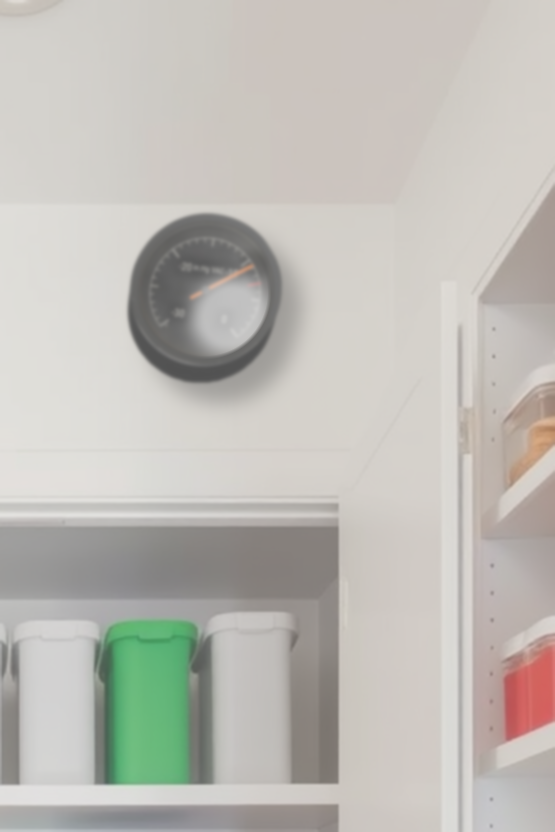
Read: value=-9 unit=inHg
